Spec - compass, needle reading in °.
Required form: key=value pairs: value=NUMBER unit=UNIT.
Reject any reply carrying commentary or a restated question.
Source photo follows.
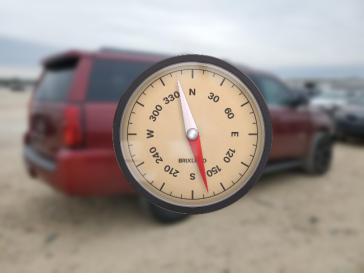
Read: value=165 unit=°
